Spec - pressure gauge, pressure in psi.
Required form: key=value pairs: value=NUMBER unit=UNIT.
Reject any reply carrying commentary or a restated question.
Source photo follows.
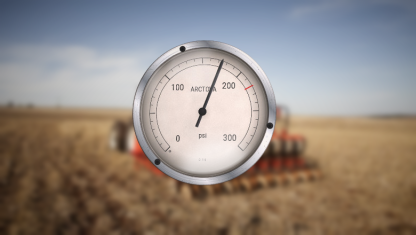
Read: value=175 unit=psi
